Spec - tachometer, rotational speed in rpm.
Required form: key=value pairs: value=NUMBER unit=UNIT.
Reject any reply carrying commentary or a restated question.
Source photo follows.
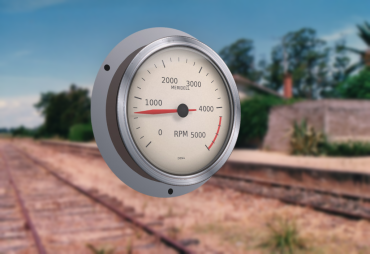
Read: value=700 unit=rpm
